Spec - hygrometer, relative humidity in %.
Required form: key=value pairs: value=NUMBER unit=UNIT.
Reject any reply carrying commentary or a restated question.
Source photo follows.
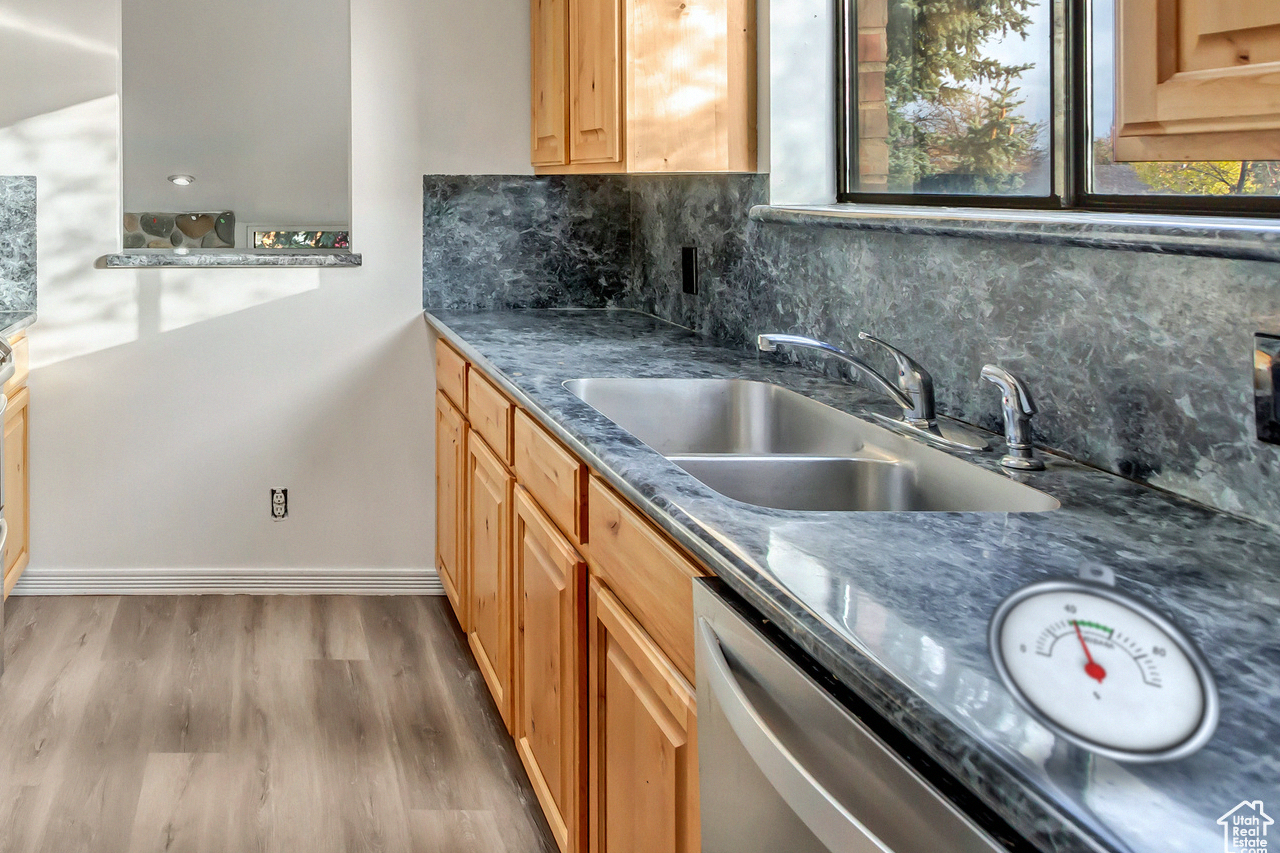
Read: value=40 unit=%
